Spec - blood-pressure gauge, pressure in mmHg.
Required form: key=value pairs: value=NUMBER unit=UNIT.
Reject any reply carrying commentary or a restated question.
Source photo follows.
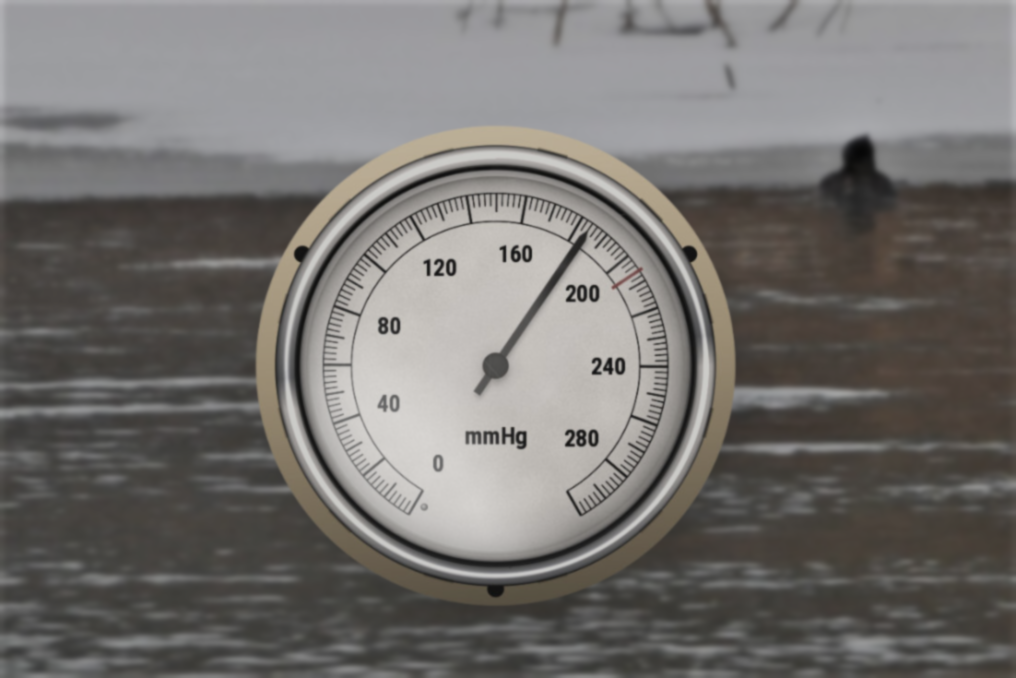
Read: value=184 unit=mmHg
